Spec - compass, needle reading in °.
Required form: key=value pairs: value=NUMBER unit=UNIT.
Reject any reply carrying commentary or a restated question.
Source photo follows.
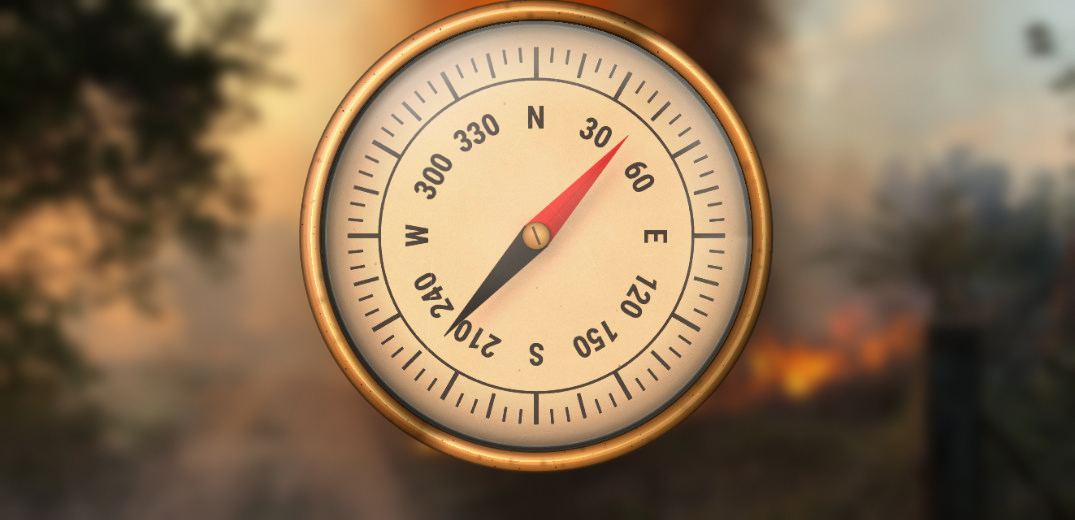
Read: value=42.5 unit=°
